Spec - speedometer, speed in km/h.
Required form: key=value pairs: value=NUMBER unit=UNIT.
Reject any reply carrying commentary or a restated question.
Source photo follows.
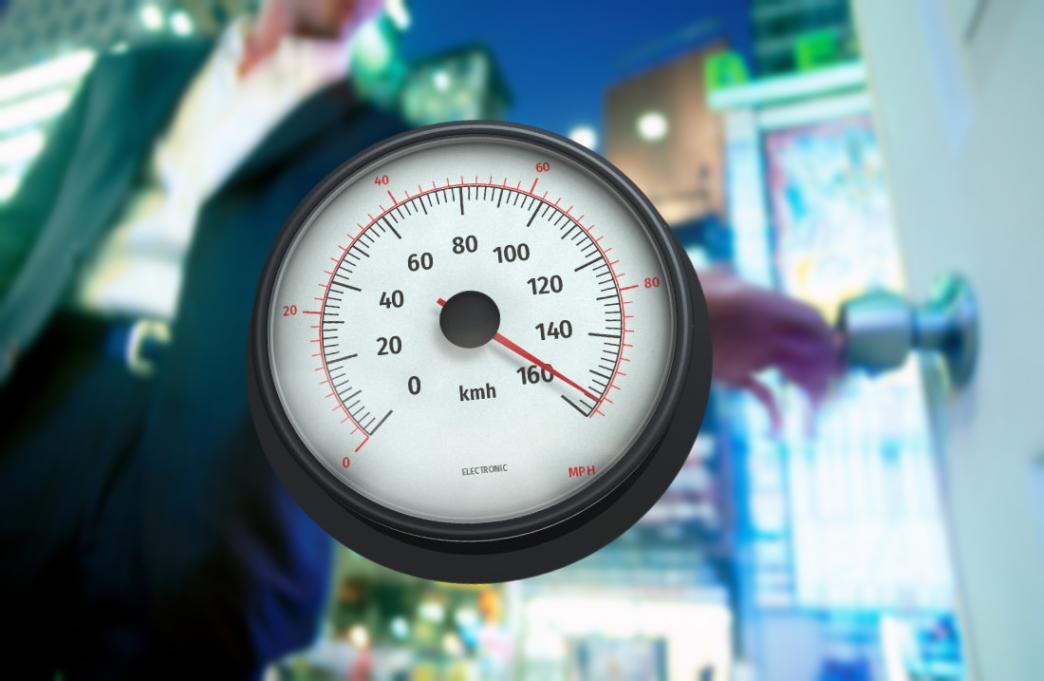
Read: value=156 unit=km/h
